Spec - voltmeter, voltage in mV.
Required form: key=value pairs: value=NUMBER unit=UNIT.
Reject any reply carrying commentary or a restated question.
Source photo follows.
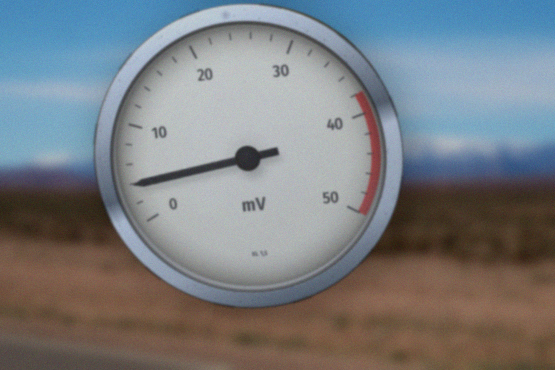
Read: value=4 unit=mV
